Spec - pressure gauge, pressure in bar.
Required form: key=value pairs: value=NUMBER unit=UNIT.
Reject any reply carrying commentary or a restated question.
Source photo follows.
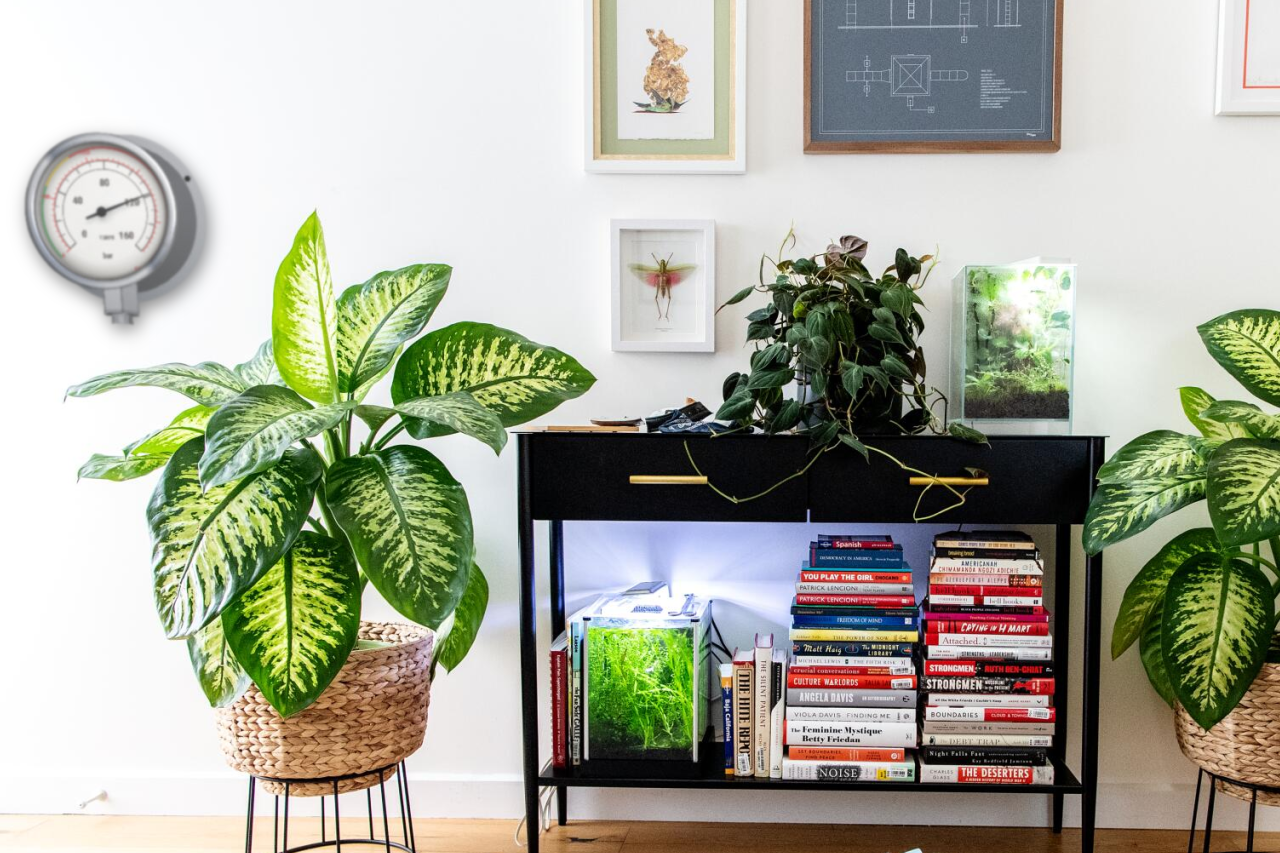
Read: value=120 unit=bar
